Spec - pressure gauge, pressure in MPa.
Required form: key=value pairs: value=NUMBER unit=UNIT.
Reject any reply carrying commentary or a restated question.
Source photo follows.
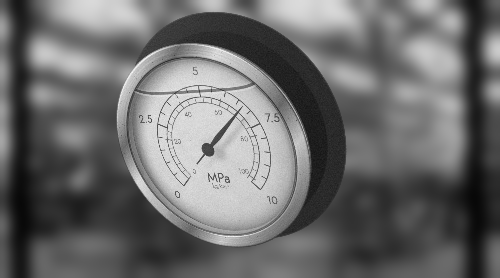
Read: value=6.75 unit=MPa
